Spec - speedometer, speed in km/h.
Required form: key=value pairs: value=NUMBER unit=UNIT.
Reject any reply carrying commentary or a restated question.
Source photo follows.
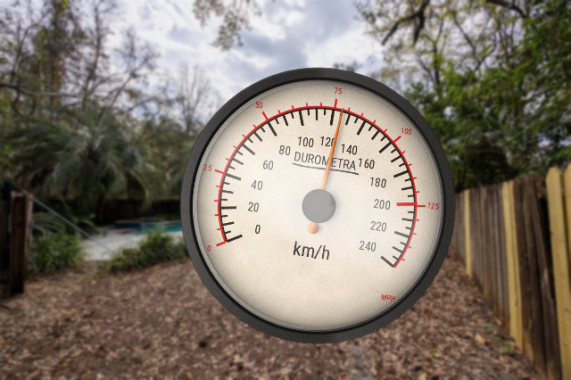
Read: value=125 unit=km/h
